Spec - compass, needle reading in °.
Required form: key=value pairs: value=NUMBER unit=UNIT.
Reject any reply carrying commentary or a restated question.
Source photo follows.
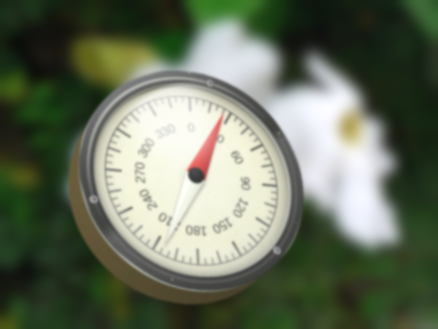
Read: value=25 unit=°
